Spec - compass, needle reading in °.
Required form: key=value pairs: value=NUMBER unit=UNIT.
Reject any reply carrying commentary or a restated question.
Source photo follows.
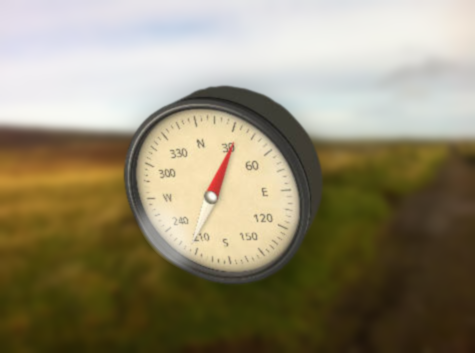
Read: value=35 unit=°
